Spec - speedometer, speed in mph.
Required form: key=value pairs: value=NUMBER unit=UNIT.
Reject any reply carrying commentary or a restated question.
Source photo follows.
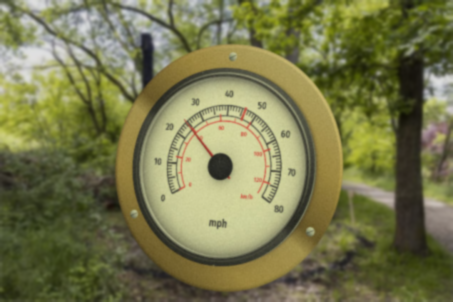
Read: value=25 unit=mph
